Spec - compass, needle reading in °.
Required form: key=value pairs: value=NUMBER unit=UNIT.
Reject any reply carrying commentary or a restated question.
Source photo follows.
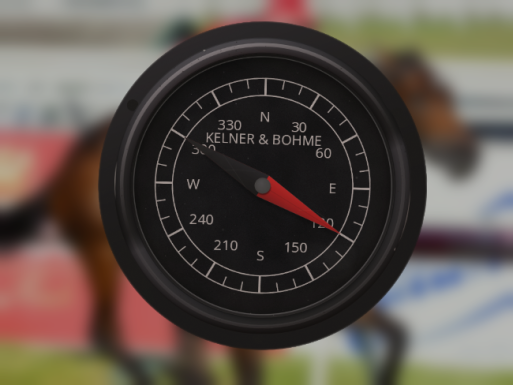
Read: value=120 unit=°
